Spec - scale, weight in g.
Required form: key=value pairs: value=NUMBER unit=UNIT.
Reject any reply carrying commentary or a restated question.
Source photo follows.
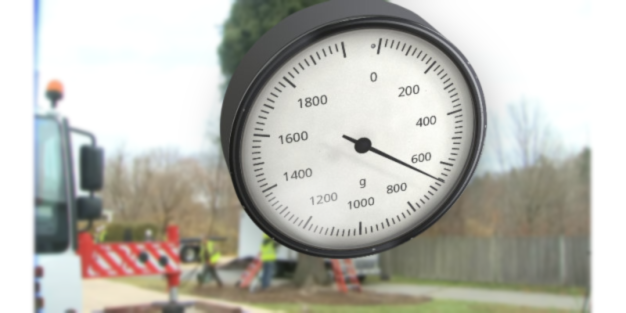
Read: value=660 unit=g
